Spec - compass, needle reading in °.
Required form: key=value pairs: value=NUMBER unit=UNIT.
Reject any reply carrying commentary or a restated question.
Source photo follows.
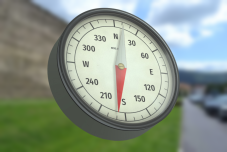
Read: value=190 unit=°
